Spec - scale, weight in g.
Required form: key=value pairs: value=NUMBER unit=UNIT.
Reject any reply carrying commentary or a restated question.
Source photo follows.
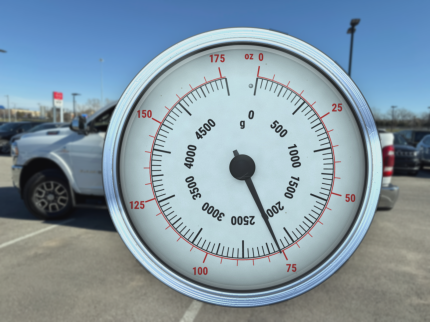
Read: value=2150 unit=g
